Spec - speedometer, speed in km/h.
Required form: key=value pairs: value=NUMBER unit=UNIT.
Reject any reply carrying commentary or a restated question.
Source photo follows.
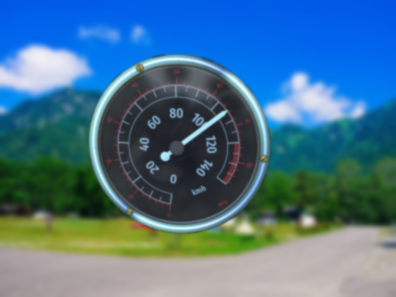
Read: value=105 unit=km/h
